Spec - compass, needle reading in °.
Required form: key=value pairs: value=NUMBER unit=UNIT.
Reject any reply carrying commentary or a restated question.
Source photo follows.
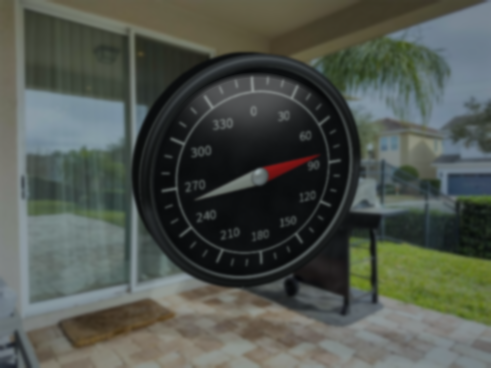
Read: value=80 unit=°
